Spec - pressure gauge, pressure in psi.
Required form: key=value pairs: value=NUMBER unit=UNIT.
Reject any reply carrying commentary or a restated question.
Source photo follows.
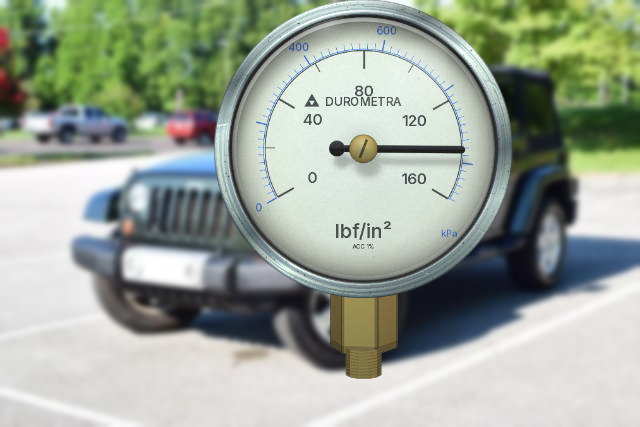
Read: value=140 unit=psi
